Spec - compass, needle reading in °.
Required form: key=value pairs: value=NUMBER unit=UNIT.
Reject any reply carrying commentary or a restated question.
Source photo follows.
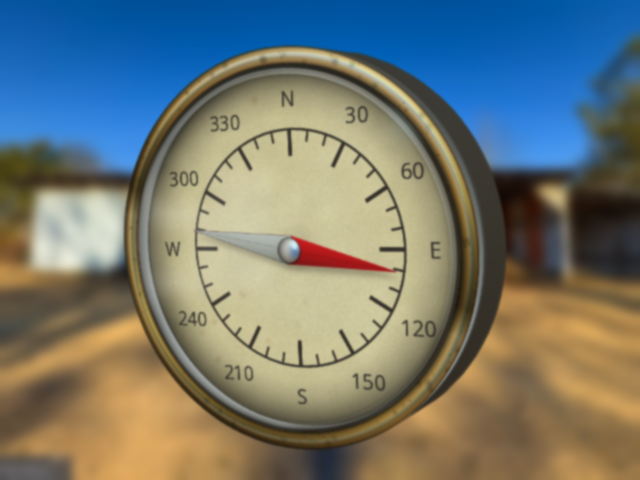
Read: value=100 unit=°
